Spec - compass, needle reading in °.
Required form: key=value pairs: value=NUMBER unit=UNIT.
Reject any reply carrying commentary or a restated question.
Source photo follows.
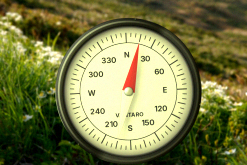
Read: value=15 unit=°
